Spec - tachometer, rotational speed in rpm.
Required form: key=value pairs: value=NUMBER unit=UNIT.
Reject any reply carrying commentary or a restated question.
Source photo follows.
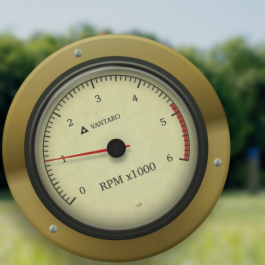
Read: value=1000 unit=rpm
